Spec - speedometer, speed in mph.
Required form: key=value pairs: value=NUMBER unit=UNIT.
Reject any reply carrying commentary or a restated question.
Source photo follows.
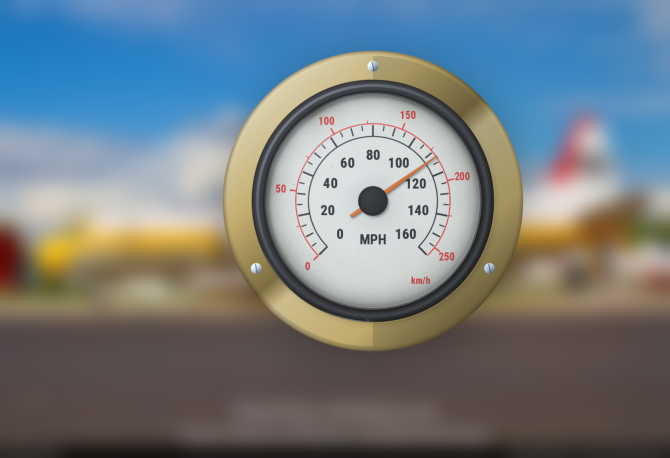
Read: value=112.5 unit=mph
